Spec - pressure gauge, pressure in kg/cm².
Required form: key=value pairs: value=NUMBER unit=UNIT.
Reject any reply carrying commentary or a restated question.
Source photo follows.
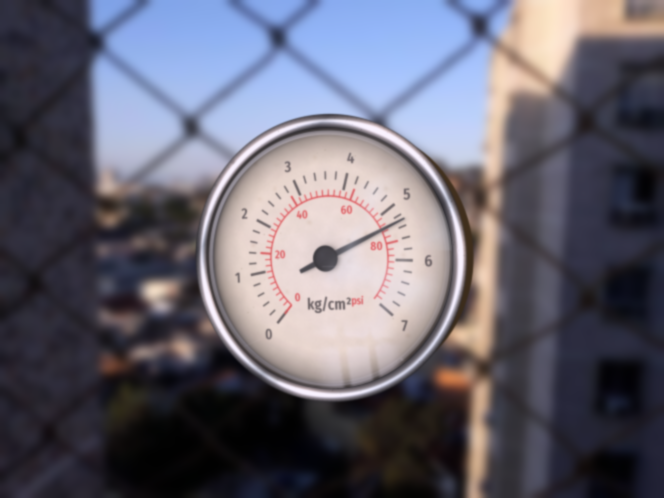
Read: value=5.3 unit=kg/cm²
